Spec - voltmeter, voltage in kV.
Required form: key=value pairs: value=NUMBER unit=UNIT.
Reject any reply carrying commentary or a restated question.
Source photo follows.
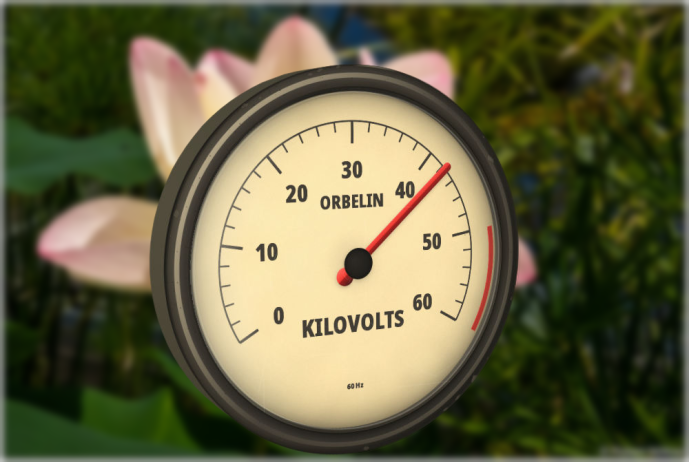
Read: value=42 unit=kV
